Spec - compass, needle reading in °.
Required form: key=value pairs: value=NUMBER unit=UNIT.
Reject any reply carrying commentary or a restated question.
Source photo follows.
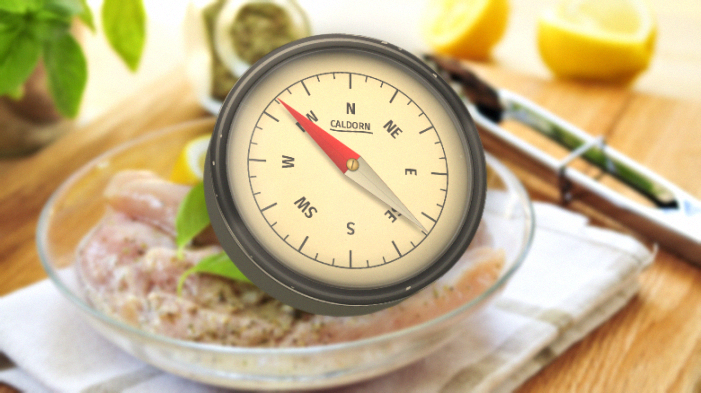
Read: value=310 unit=°
